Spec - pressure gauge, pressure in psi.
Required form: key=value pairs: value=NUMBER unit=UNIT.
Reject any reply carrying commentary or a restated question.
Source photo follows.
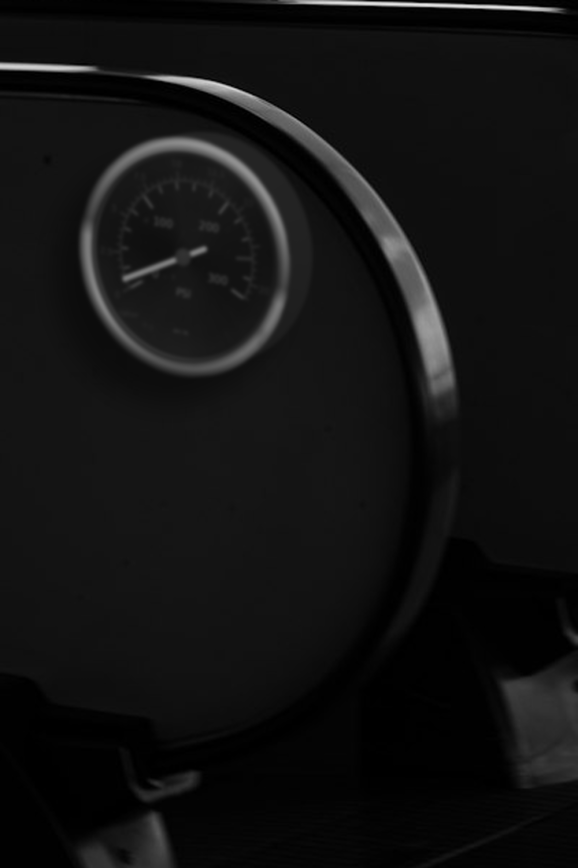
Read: value=10 unit=psi
